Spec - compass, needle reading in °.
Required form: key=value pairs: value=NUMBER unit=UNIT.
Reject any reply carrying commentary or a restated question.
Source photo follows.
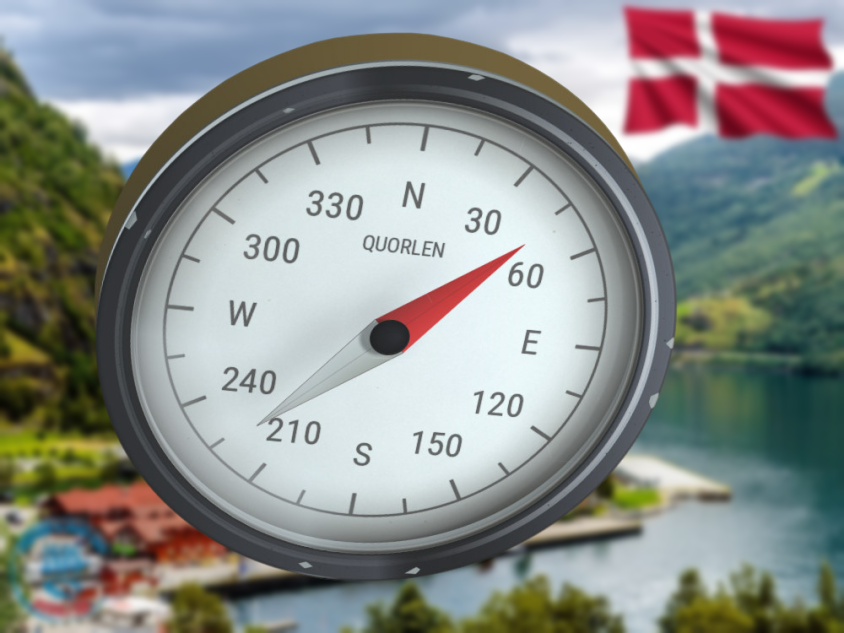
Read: value=45 unit=°
